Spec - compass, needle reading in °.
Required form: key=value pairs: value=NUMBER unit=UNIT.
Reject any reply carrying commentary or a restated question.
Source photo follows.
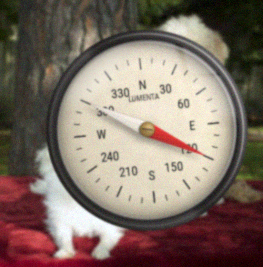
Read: value=120 unit=°
